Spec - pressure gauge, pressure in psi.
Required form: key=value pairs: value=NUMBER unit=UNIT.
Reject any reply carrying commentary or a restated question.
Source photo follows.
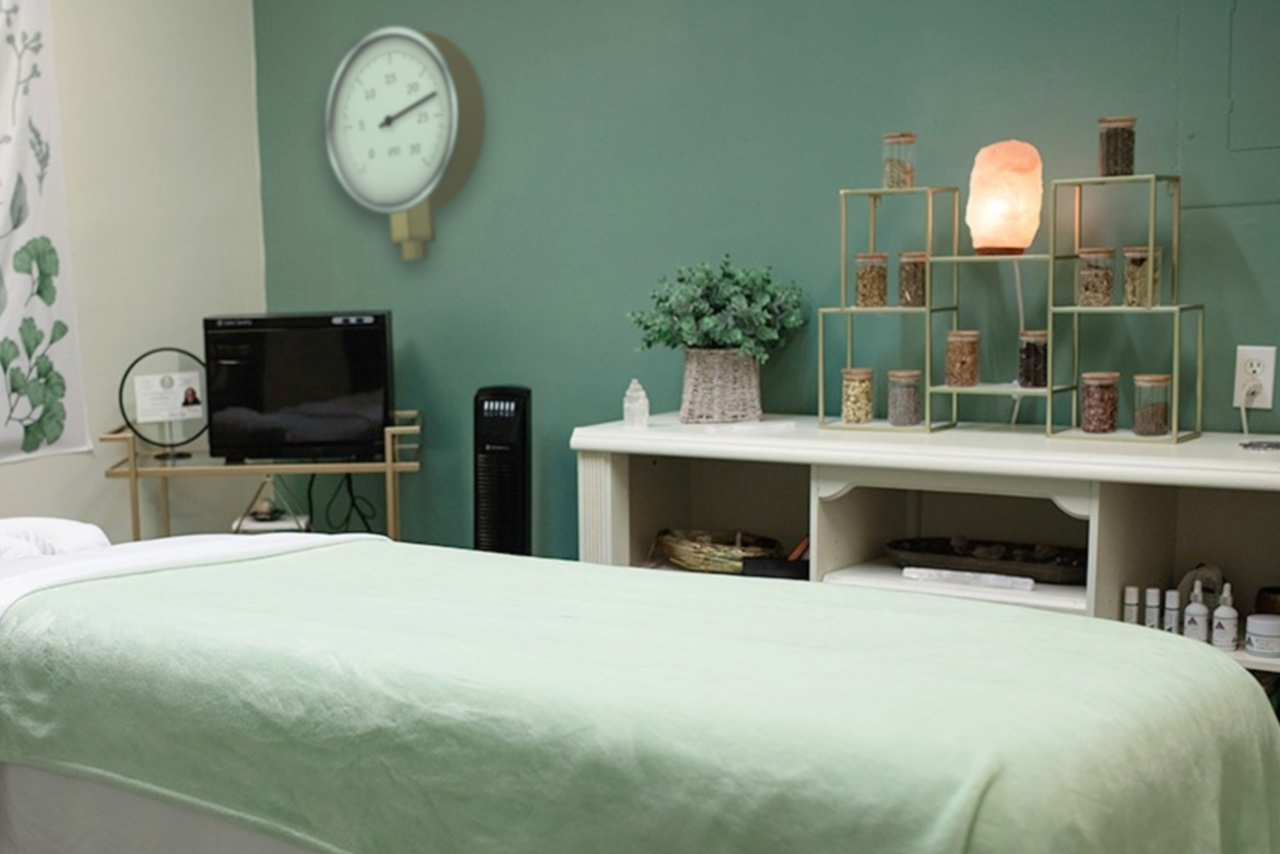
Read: value=23 unit=psi
